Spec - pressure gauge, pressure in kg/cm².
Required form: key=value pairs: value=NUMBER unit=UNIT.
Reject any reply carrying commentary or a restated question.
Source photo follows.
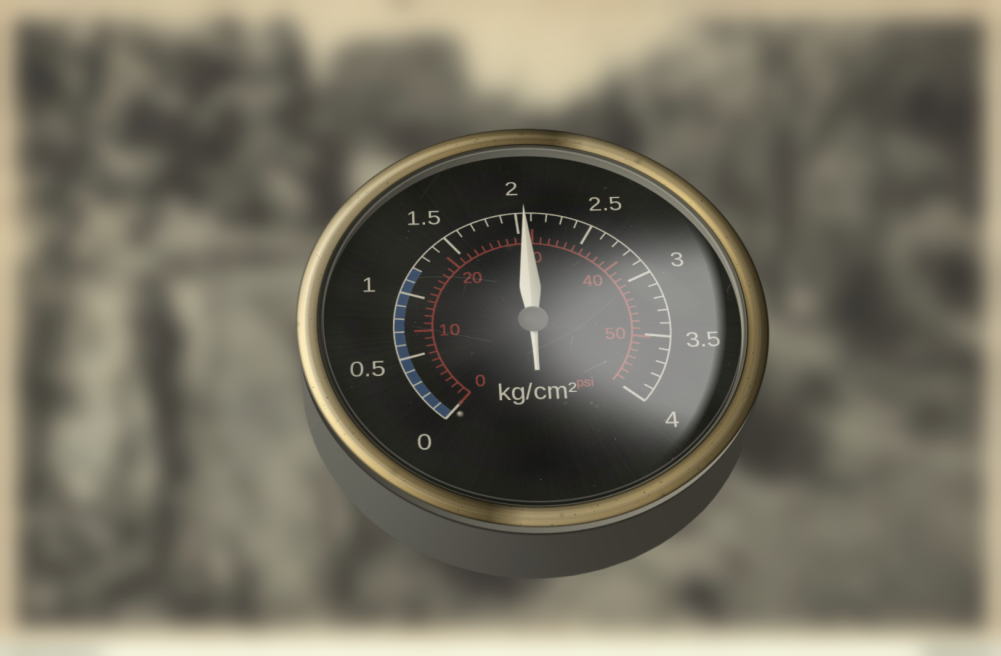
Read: value=2.05 unit=kg/cm²
